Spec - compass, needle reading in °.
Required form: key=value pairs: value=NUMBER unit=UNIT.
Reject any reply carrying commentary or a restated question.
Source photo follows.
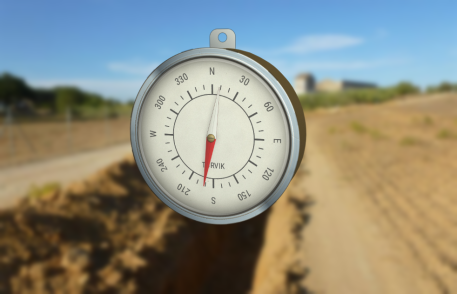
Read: value=190 unit=°
